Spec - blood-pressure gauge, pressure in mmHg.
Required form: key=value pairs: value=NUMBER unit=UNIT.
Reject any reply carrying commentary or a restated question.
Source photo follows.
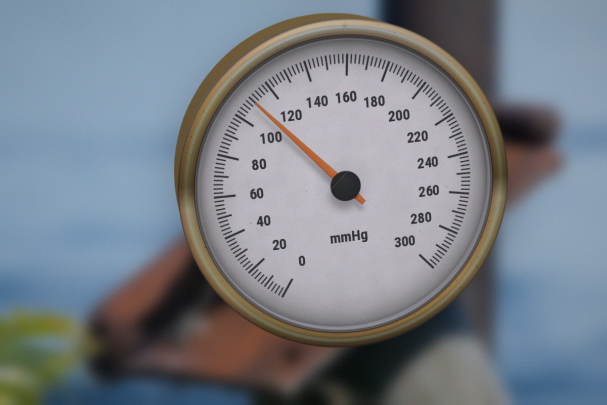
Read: value=110 unit=mmHg
